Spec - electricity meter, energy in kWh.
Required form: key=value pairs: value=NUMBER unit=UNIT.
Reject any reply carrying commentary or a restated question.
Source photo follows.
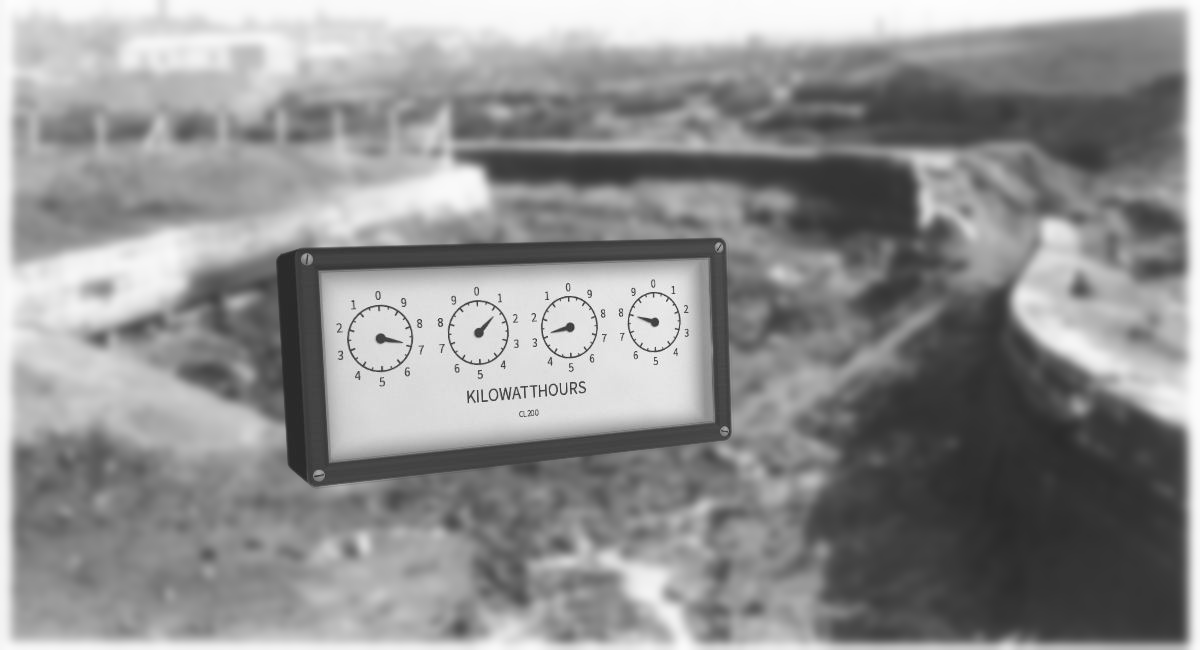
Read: value=7128 unit=kWh
